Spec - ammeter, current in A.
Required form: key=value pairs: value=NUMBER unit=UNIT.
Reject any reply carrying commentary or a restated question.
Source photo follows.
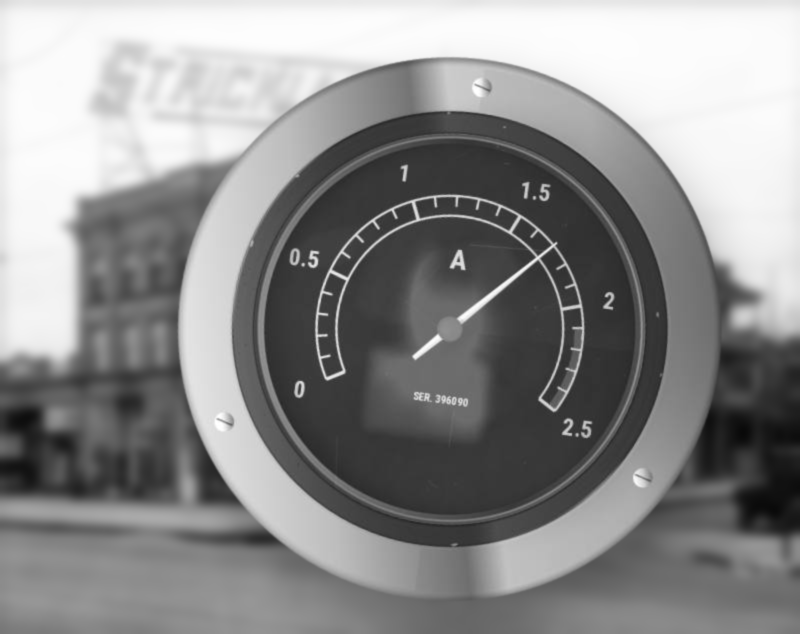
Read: value=1.7 unit=A
